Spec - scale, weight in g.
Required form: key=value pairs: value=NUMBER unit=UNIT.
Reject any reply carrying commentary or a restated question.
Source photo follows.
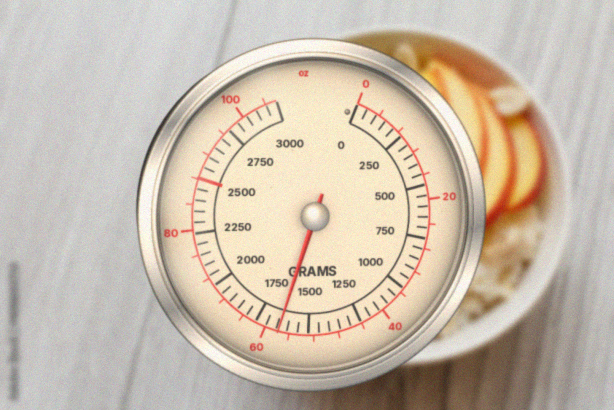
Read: value=1650 unit=g
